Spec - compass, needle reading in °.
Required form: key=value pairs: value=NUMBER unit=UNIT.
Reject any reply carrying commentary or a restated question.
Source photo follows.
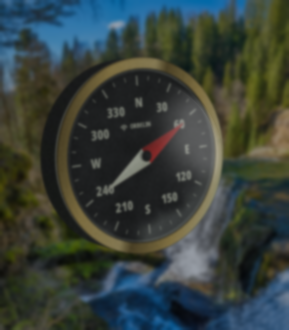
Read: value=60 unit=°
